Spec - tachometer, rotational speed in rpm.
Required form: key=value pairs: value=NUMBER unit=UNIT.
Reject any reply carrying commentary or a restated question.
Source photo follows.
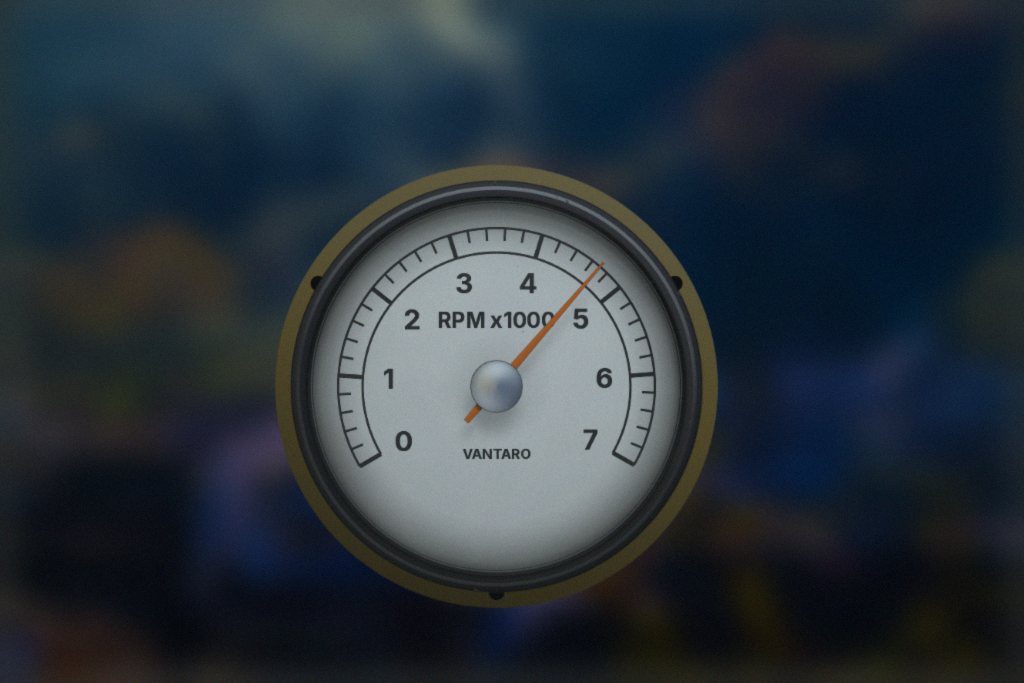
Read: value=4700 unit=rpm
